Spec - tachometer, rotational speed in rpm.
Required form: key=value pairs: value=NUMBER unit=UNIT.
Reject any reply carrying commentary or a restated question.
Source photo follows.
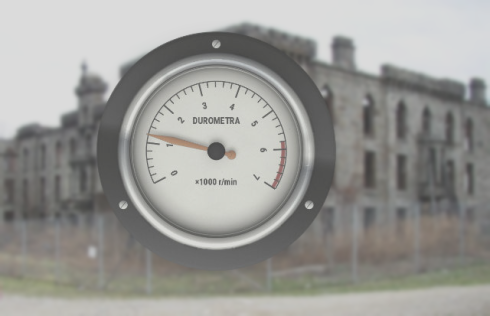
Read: value=1200 unit=rpm
